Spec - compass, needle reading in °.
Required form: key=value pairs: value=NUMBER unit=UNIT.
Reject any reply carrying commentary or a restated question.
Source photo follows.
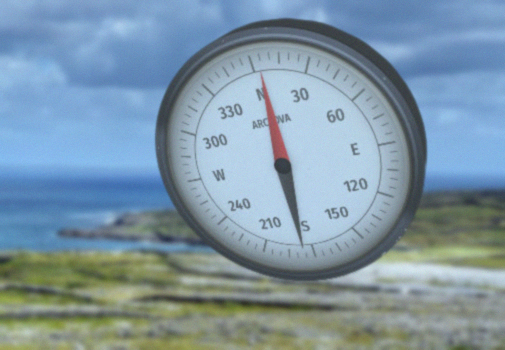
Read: value=5 unit=°
